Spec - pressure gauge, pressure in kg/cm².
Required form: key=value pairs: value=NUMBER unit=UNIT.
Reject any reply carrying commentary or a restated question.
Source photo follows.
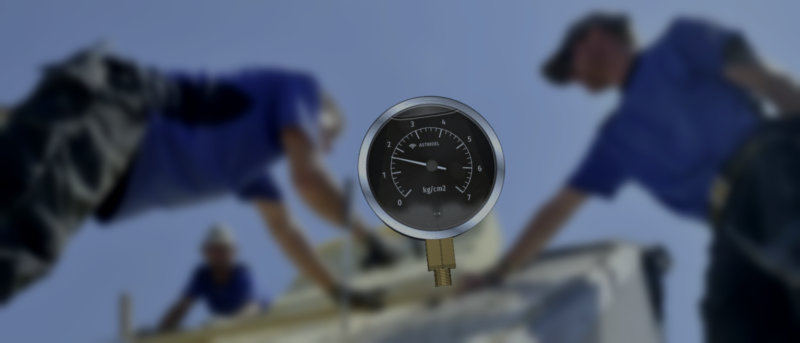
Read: value=1.6 unit=kg/cm²
